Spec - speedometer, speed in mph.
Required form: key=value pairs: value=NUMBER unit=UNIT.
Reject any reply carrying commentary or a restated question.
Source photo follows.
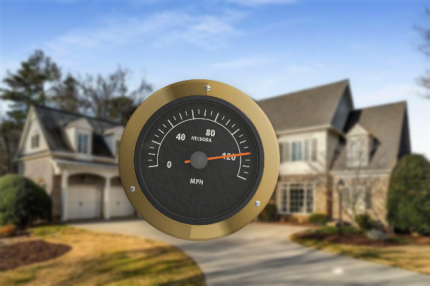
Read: value=120 unit=mph
